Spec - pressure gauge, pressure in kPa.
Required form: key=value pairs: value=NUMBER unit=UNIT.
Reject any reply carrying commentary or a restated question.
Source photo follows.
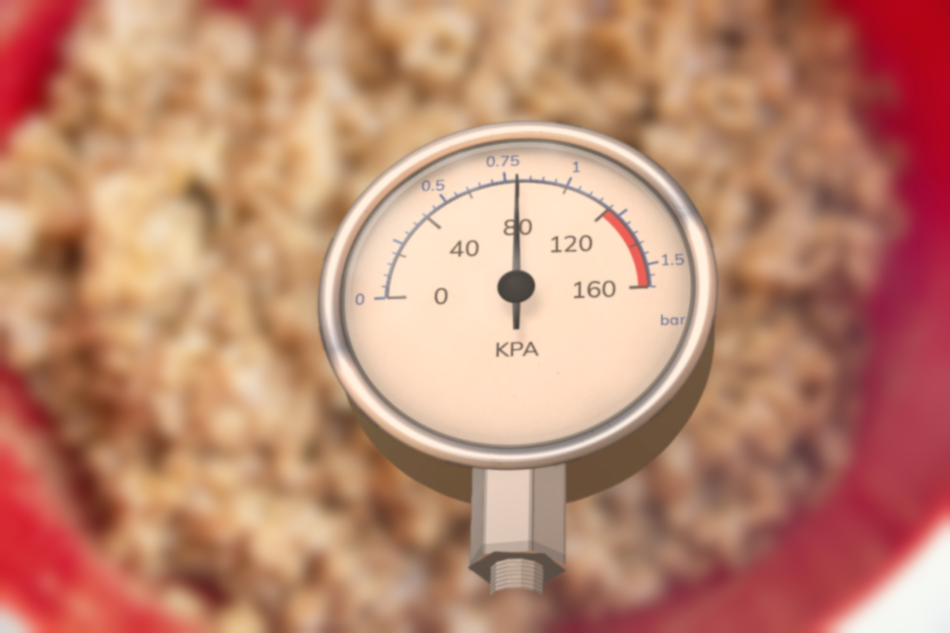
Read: value=80 unit=kPa
